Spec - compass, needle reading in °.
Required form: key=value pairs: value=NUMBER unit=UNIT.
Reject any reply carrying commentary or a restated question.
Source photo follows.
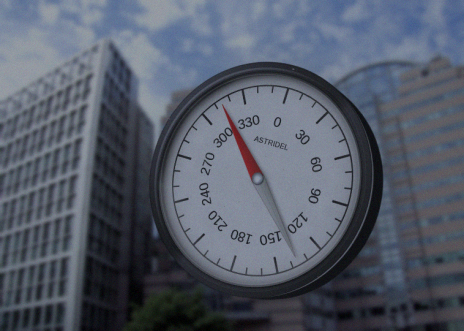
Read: value=315 unit=°
